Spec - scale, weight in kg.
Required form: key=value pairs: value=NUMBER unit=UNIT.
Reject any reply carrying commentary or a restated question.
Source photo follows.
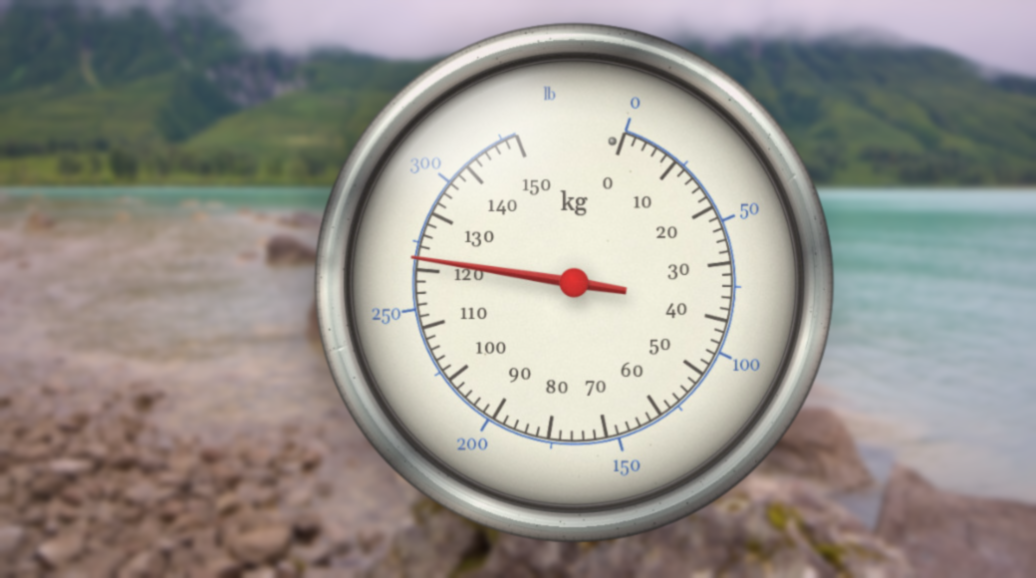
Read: value=122 unit=kg
